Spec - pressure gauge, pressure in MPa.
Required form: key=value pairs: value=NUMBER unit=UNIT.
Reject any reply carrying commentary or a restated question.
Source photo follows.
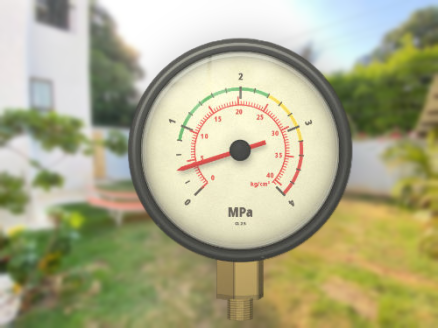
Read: value=0.4 unit=MPa
